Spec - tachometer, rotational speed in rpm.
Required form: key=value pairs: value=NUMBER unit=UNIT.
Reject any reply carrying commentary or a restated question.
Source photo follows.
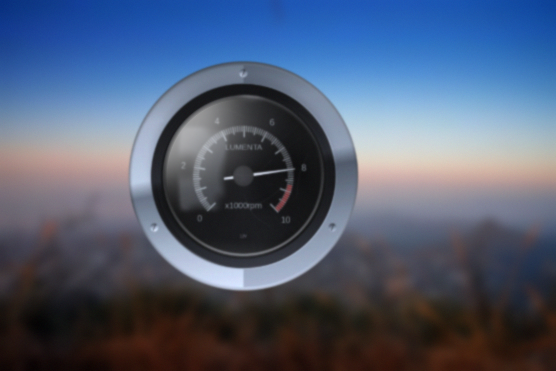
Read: value=8000 unit=rpm
